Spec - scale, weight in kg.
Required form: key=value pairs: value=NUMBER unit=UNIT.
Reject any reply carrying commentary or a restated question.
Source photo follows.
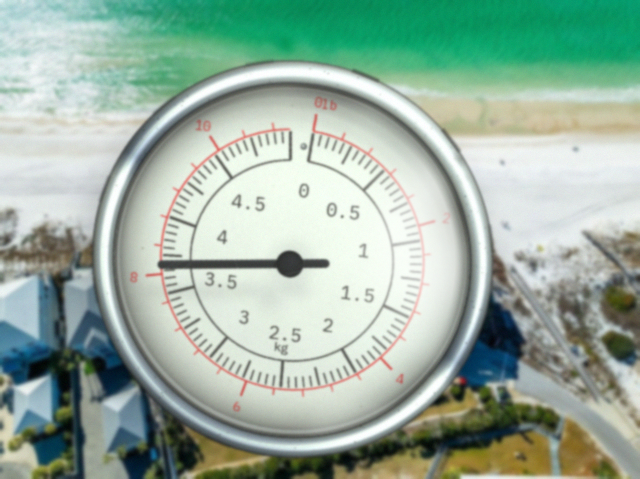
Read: value=3.7 unit=kg
